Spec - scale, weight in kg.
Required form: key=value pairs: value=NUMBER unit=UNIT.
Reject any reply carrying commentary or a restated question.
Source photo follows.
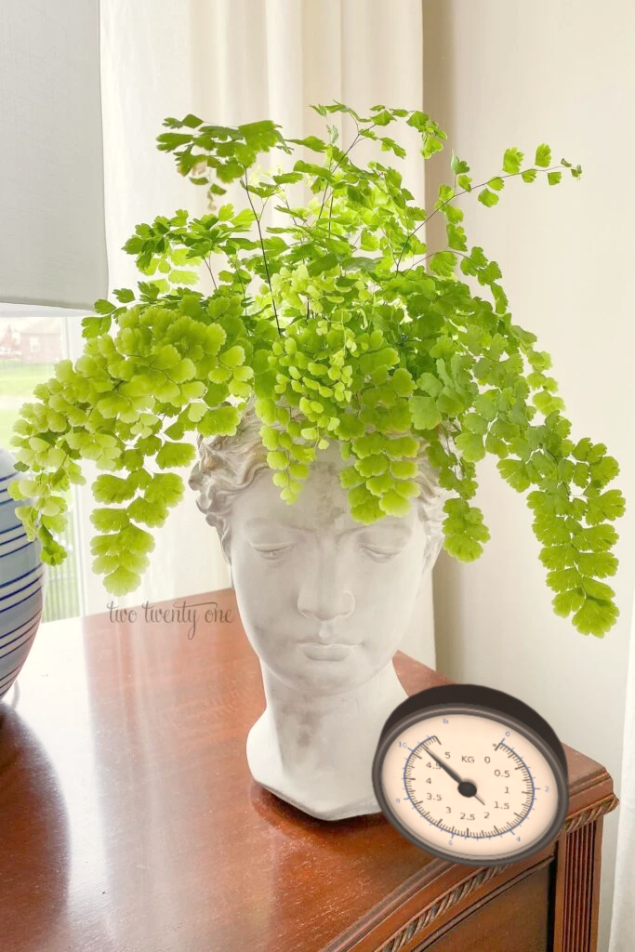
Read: value=4.75 unit=kg
